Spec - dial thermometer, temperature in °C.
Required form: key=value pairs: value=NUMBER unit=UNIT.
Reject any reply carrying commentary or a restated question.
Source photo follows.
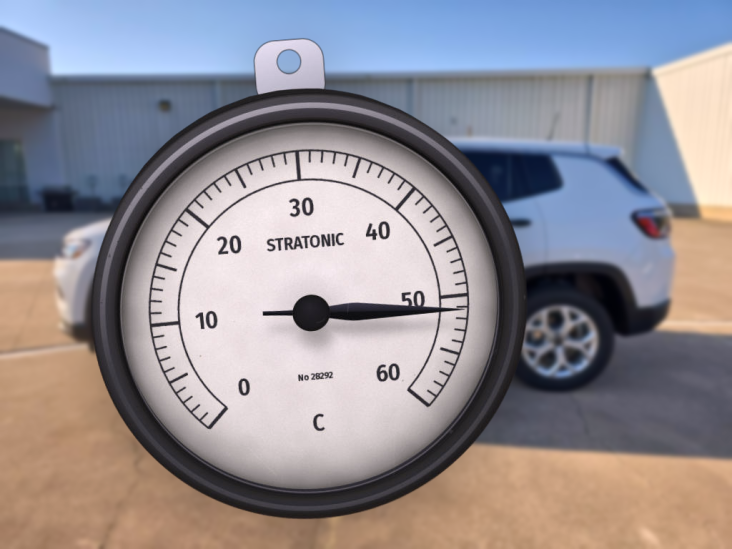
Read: value=51 unit=°C
